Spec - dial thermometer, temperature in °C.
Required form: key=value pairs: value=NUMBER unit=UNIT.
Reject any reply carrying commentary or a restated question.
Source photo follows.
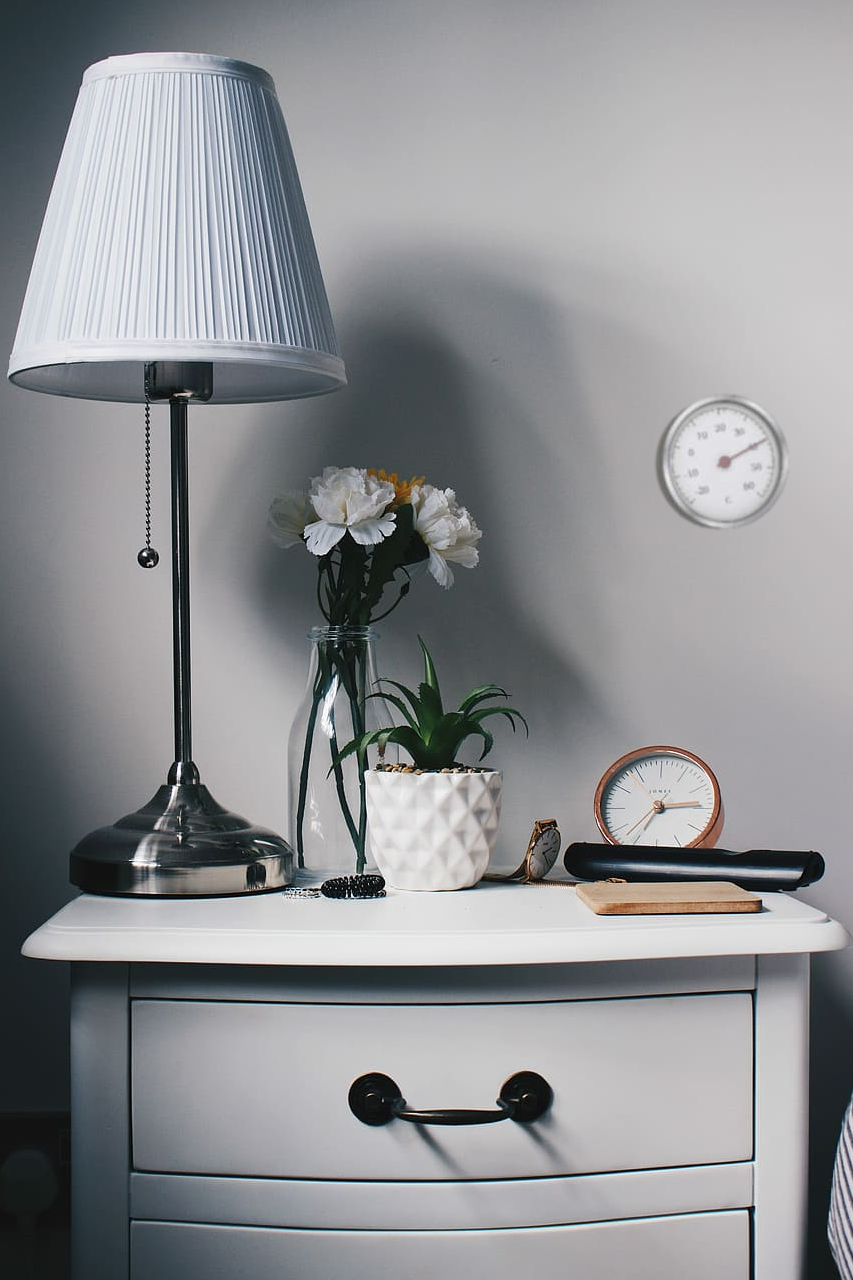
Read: value=40 unit=°C
